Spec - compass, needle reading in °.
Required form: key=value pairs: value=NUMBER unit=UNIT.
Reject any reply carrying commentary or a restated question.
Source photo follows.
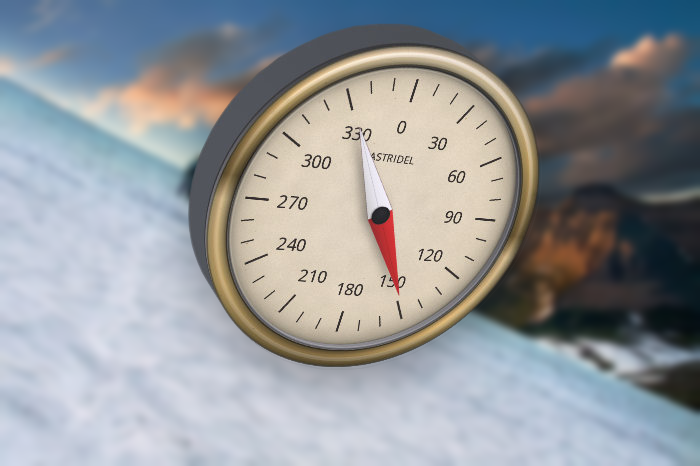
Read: value=150 unit=°
